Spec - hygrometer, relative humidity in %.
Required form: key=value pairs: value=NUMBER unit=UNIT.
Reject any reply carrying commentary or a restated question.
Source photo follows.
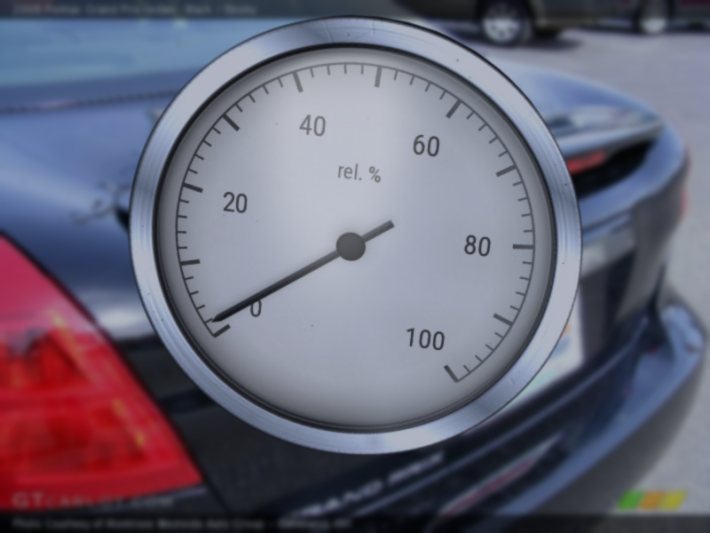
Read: value=2 unit=%
